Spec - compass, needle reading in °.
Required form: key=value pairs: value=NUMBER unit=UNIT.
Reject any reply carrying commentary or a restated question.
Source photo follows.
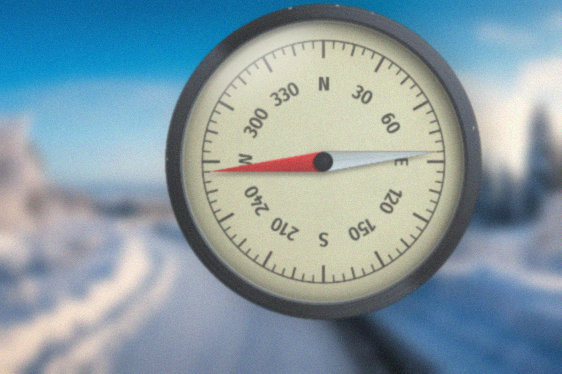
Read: value=265 unit=°
